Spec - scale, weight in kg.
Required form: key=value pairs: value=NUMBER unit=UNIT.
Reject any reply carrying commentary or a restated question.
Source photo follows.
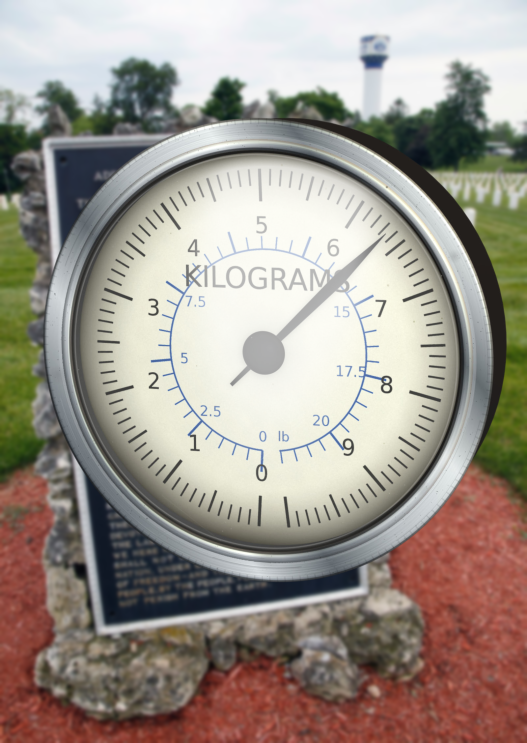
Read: value=6.35 unit=kg
